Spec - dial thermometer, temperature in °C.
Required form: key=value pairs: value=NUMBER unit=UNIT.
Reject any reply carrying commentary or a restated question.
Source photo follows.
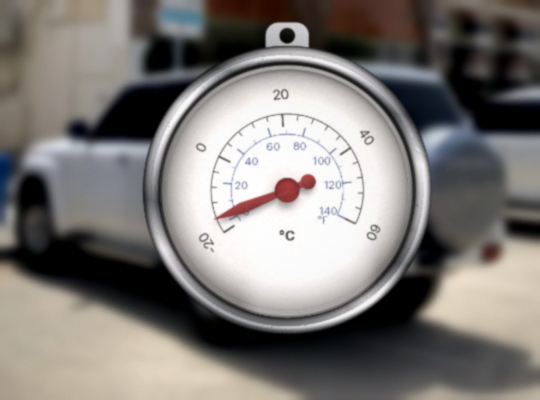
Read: value=-16 unit=°C
